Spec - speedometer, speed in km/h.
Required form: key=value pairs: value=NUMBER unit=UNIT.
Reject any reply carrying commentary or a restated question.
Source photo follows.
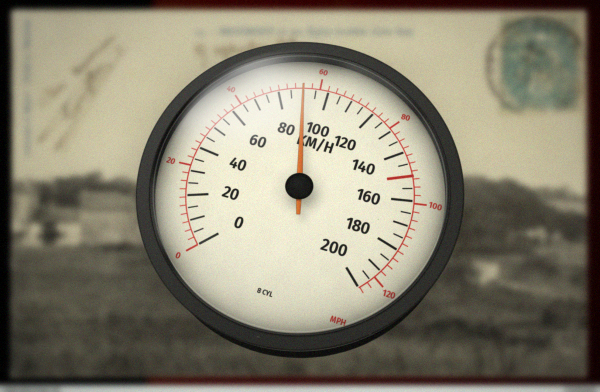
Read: value=90 unit=km/h
